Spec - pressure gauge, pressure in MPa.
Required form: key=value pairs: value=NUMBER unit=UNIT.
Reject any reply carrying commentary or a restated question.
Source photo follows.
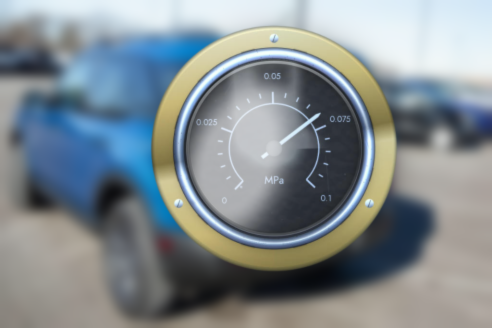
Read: value=0.07 unit=MPa
